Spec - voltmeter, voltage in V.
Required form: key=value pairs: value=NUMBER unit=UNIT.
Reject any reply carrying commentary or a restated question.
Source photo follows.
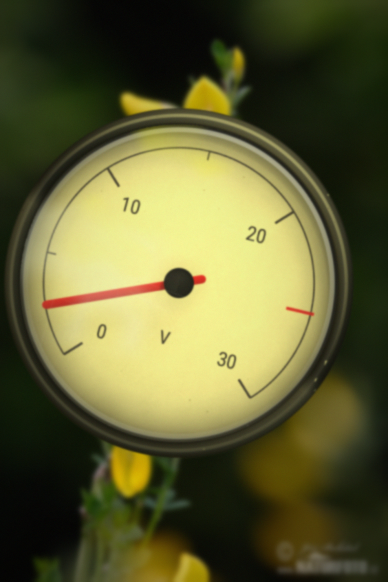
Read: value=2.5 unit=V
